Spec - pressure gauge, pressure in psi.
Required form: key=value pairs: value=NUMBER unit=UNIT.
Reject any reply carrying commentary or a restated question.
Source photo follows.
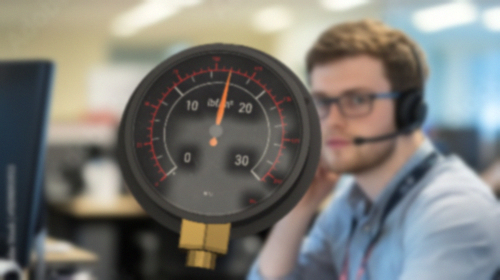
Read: value=16 unit=psi
